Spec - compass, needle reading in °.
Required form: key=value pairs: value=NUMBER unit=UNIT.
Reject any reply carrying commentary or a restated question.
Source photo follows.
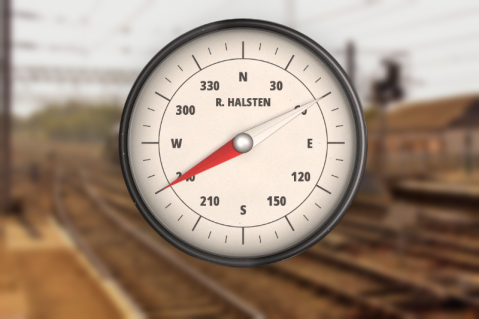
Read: value=240 unit=°
